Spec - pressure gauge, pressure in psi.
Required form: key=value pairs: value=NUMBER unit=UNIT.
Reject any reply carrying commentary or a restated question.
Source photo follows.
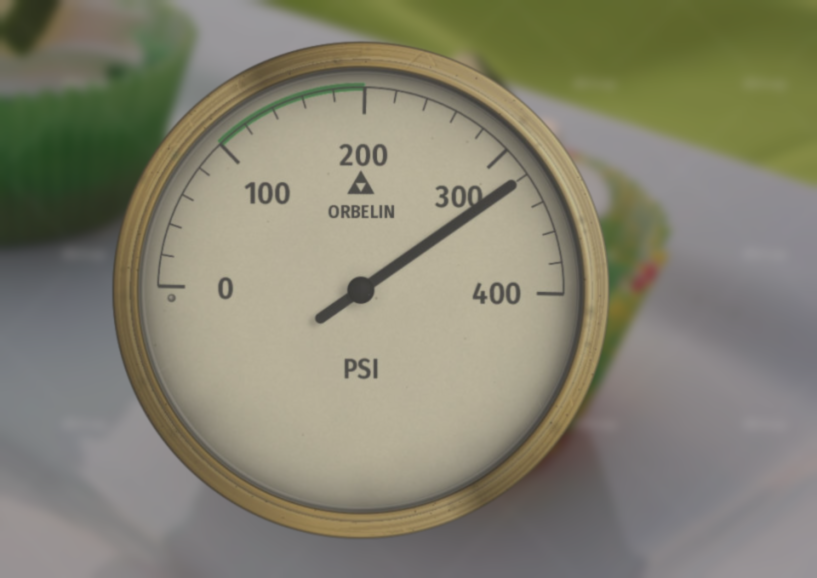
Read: value=320 unit=psi
